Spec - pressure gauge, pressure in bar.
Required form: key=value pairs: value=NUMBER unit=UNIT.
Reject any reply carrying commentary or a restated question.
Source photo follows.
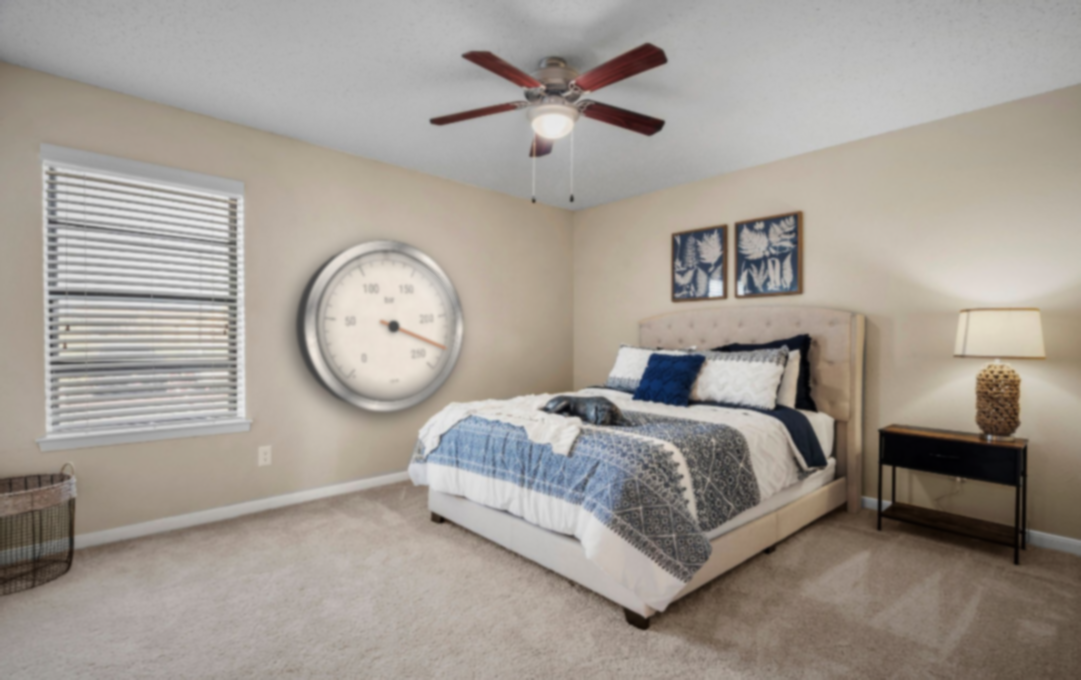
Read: value=230 unit=bar
